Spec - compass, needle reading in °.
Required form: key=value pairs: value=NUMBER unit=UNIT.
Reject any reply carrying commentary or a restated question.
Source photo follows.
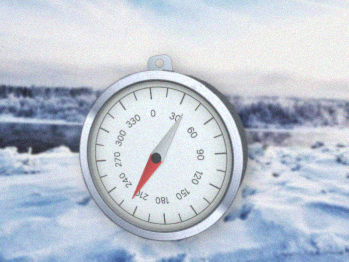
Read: value=217.5 unit=°
